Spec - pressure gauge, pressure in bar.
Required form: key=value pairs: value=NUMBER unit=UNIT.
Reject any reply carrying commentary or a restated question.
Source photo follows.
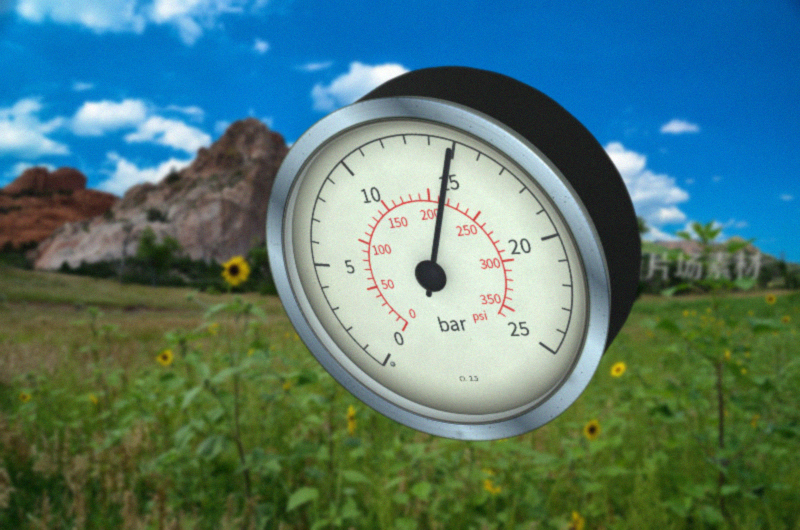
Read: value=15 unit=bar
